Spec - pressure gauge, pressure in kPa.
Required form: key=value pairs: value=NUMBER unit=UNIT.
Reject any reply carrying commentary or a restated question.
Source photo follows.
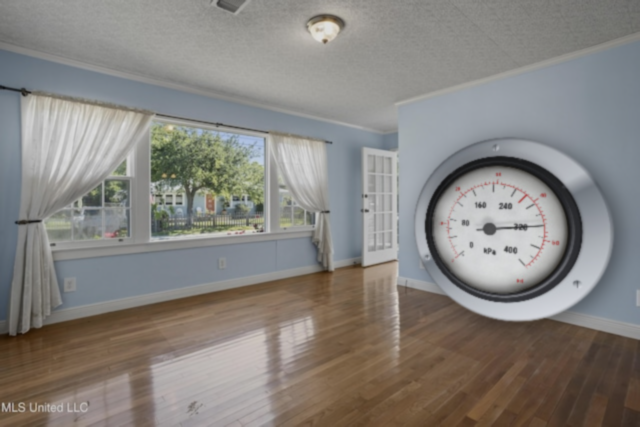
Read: value=320 unit=kPa
